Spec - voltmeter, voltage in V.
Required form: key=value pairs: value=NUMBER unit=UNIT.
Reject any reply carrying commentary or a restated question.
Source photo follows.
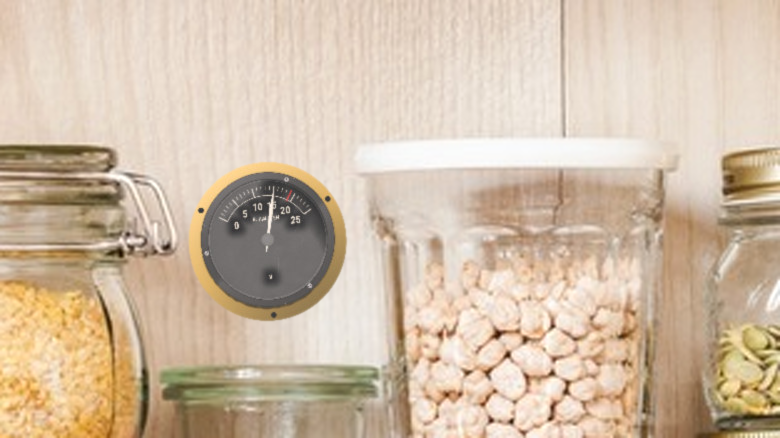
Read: value=15 unit=V
